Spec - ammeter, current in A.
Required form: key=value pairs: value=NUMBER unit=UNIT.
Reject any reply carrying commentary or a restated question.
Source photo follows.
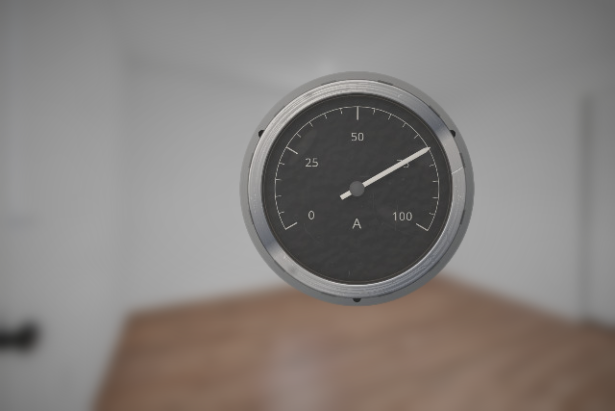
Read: value=75 unit=A
